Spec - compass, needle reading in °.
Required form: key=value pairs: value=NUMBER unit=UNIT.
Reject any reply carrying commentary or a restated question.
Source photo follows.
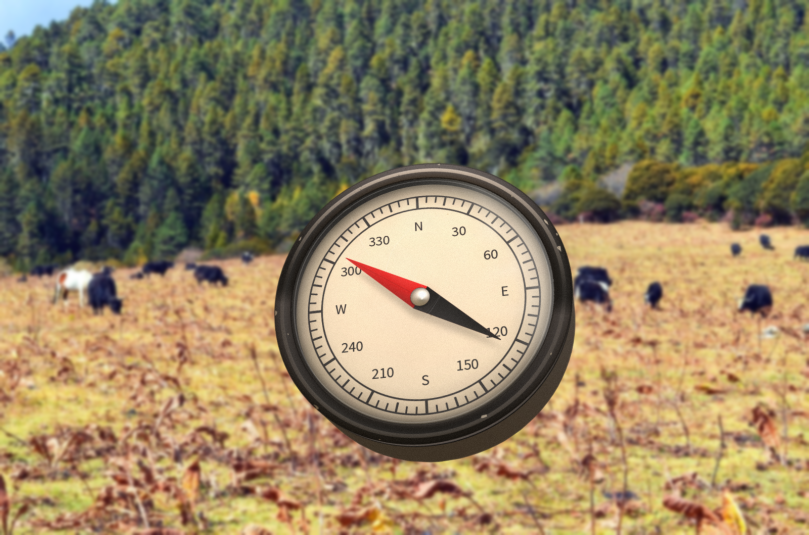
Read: value=305 unit=°
